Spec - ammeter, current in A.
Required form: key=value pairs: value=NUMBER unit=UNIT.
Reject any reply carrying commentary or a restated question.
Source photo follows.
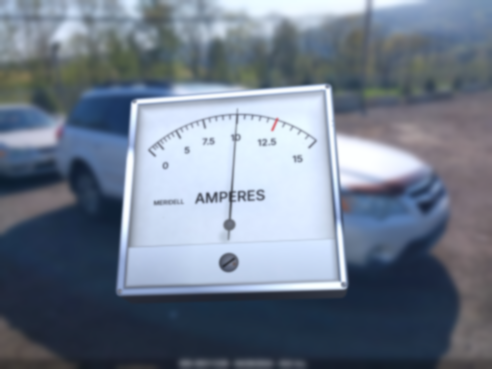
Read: value=10 unit=A
